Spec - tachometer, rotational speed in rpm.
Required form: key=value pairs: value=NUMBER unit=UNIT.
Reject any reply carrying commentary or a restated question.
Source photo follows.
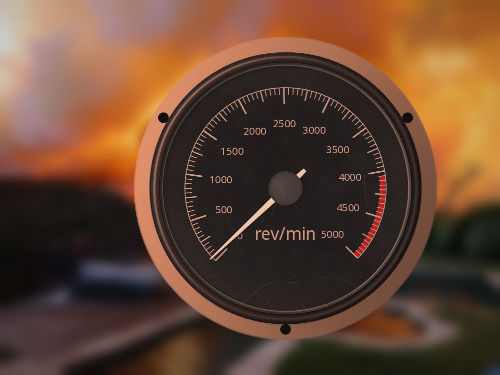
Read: value=50 unit=rpm
